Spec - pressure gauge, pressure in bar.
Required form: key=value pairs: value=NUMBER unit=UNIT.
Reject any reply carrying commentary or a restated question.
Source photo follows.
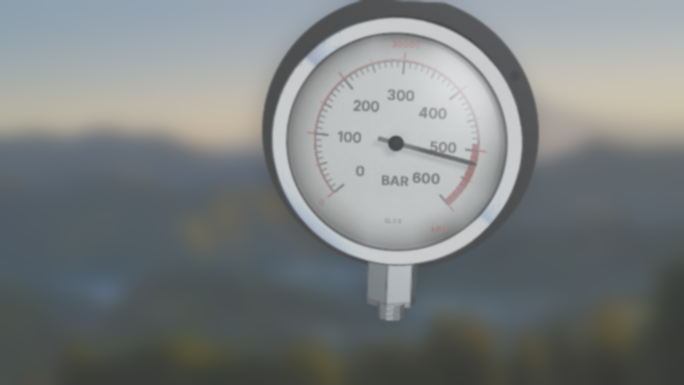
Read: value=520 unit=bar
